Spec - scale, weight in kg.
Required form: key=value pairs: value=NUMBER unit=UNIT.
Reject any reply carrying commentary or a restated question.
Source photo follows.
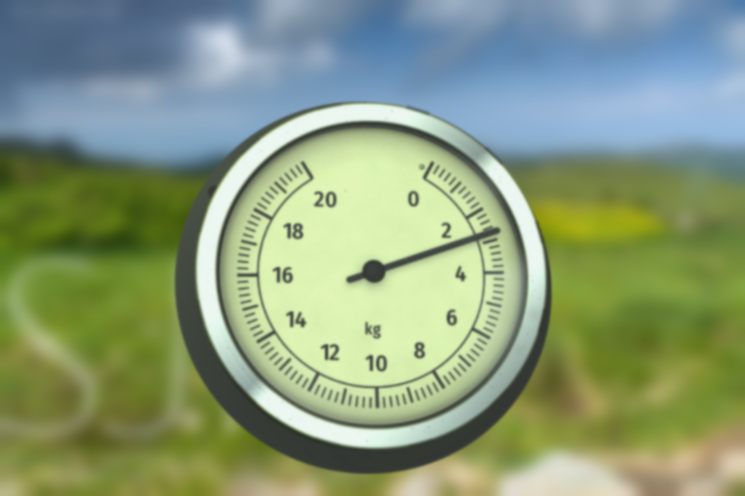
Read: value=2.8 unit=kg
